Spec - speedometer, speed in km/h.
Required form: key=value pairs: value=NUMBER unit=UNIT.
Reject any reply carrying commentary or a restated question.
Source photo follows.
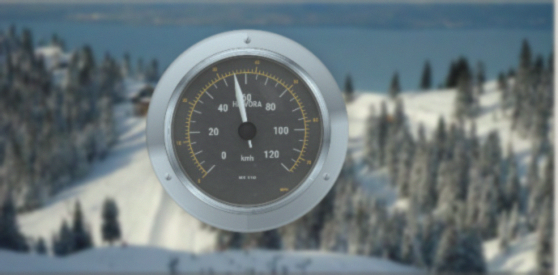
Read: value=55 unit=km/h
